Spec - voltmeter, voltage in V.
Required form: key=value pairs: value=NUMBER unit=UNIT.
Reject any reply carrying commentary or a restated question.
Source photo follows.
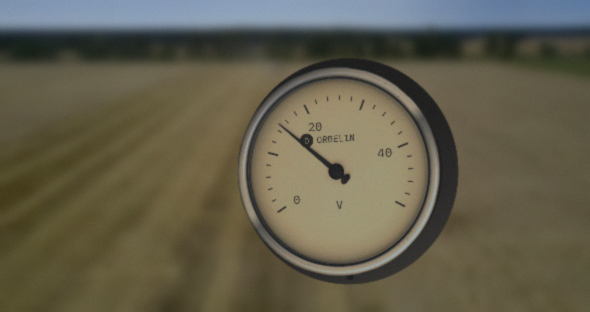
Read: value=15 unit=V
